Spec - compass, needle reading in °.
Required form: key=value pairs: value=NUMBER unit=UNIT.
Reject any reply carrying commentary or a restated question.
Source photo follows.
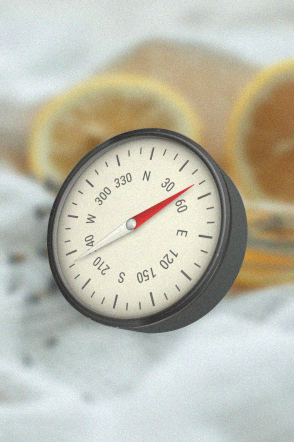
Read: value=50 unit=°
